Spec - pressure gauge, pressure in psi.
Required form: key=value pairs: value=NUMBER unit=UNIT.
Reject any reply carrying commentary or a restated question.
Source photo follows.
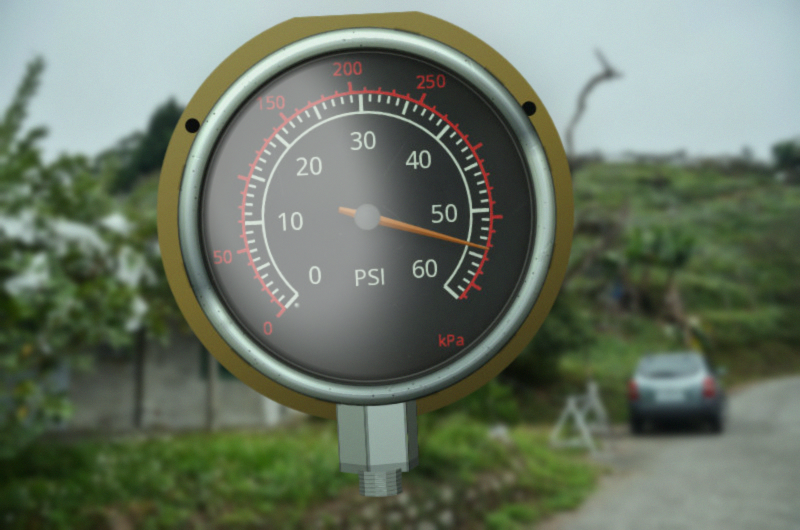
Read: value=54 unit=psi
